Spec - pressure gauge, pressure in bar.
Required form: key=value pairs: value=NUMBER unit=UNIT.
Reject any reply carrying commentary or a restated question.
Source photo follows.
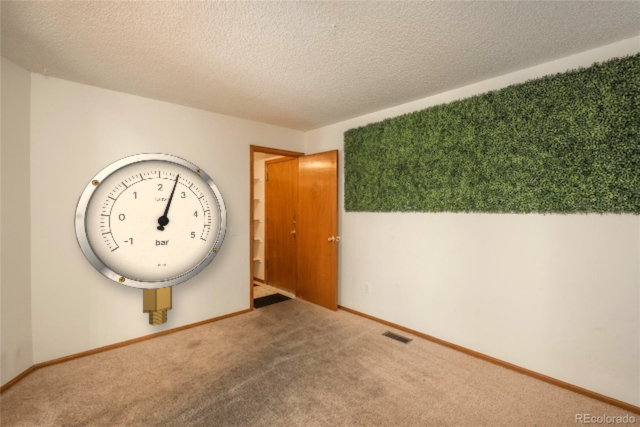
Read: value=2.5 unit=bar
